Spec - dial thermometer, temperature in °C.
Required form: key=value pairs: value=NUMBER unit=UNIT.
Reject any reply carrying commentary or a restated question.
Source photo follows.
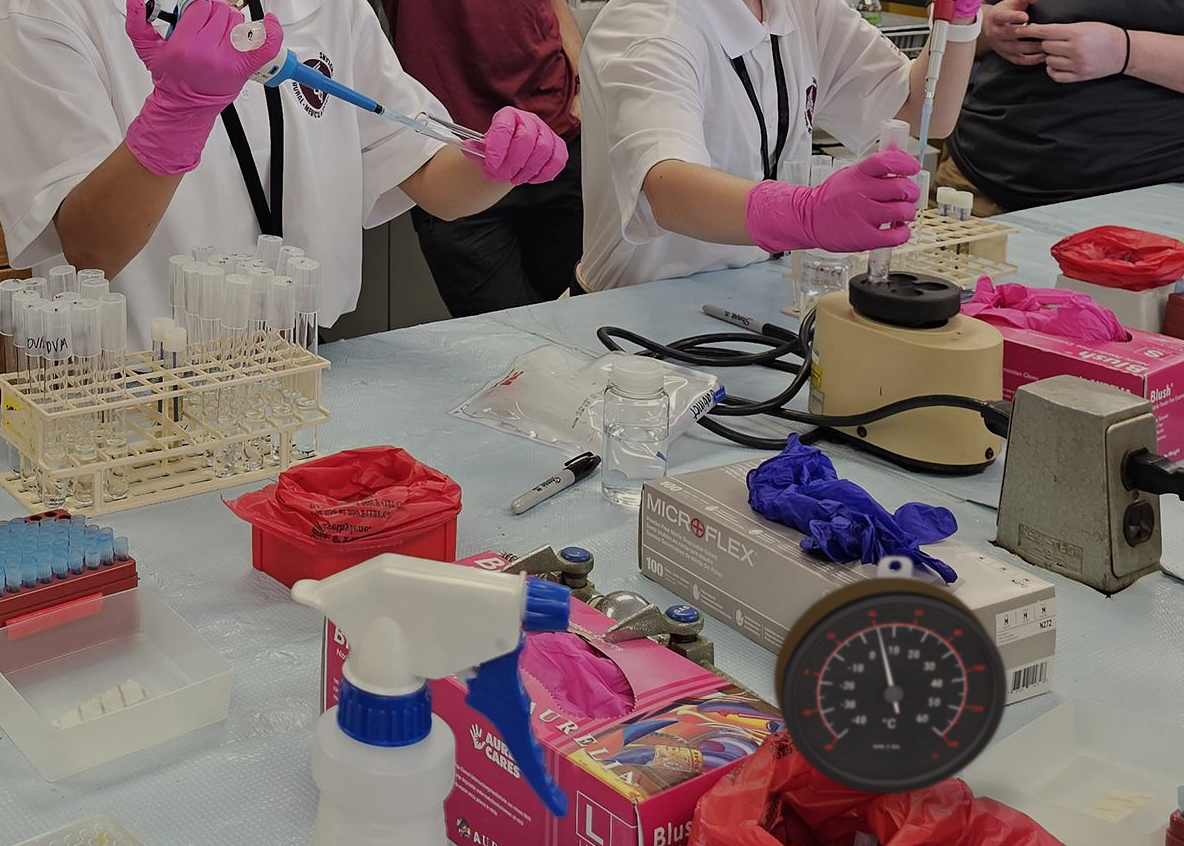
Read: value=5 unit=°C
